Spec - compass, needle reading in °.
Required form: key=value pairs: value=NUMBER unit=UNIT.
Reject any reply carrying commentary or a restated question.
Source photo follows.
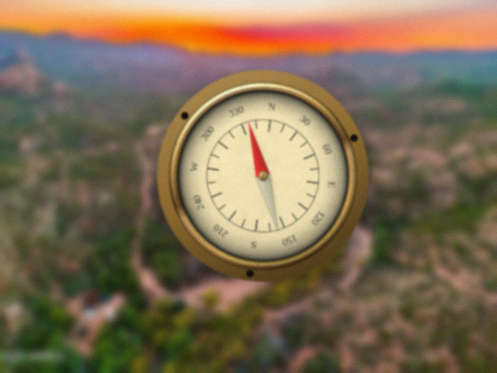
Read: value=337.5 unit=°
